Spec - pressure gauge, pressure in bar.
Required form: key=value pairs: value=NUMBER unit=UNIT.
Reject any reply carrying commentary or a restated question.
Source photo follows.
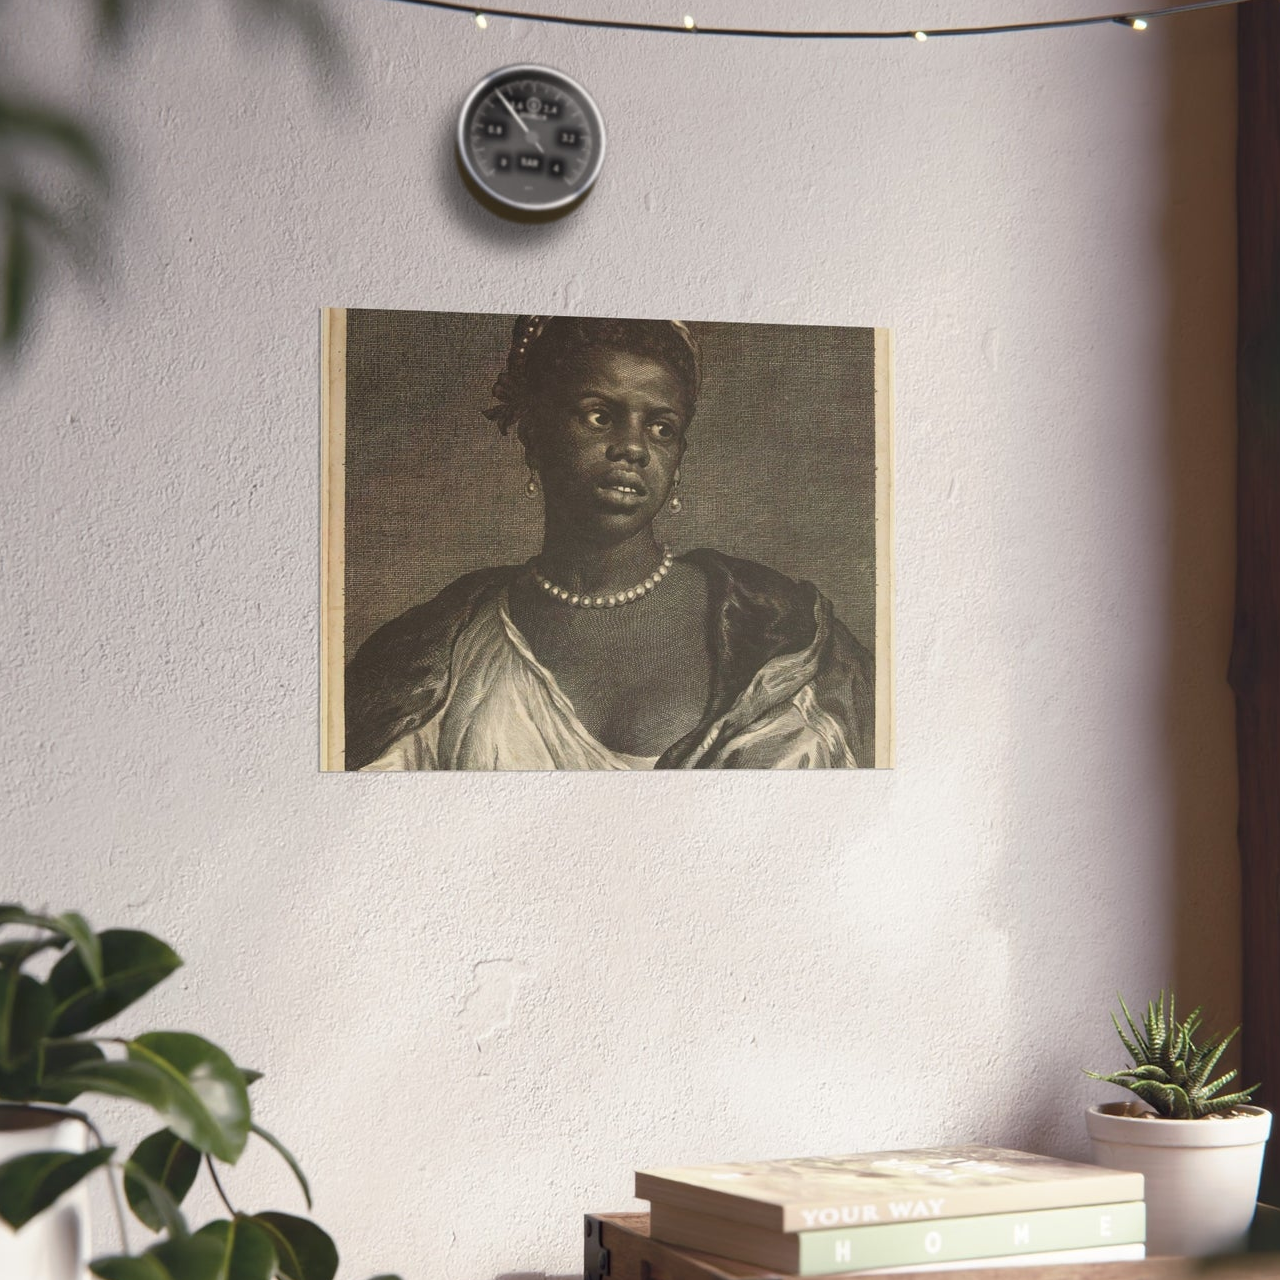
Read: value=1.4 unit=bar
